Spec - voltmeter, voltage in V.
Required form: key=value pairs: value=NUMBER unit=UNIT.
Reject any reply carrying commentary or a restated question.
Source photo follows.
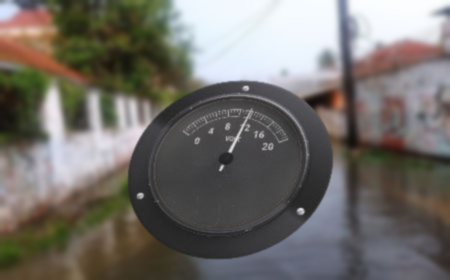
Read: value=12 unit=V
